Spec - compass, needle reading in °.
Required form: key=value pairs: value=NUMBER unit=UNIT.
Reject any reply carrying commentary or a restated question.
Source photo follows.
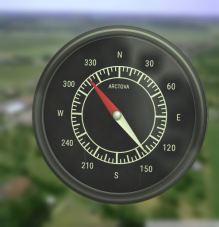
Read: value=320 unit=°
